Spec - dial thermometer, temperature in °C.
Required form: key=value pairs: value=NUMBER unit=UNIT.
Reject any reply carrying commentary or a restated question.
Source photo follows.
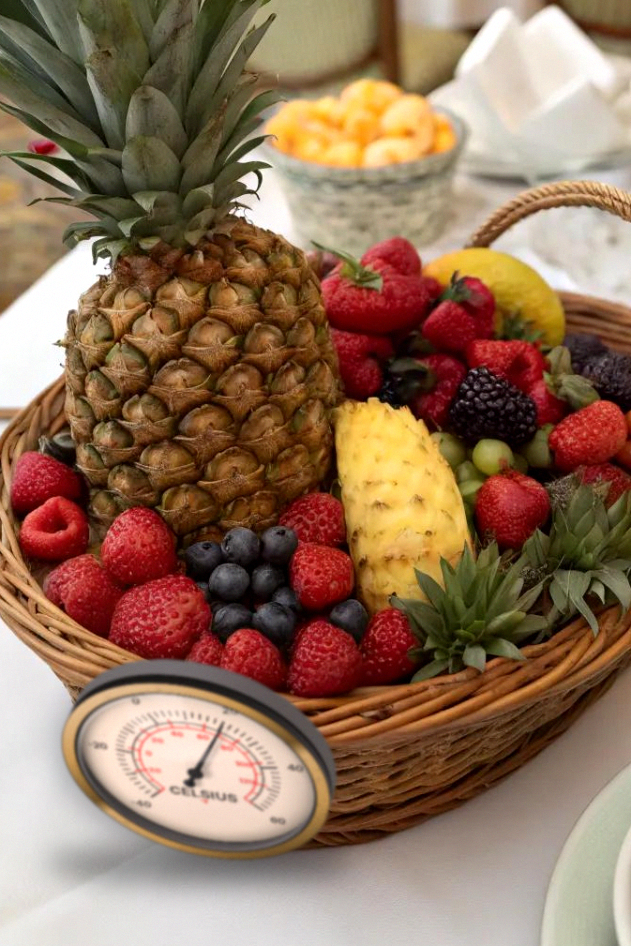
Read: value=20 unit=°C
